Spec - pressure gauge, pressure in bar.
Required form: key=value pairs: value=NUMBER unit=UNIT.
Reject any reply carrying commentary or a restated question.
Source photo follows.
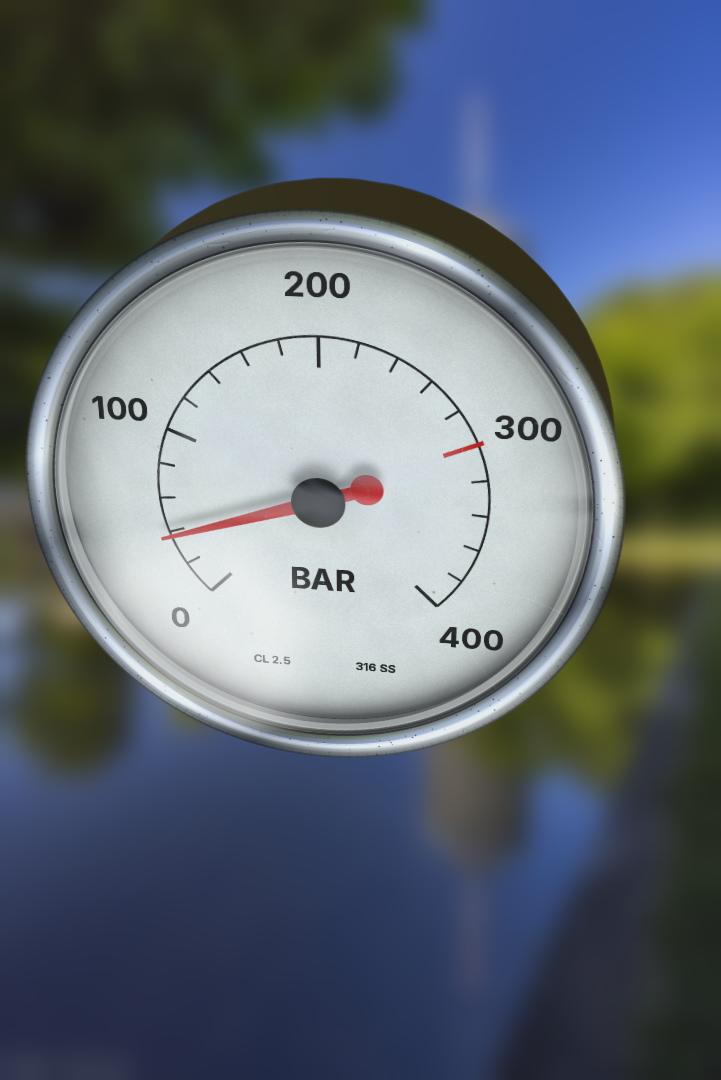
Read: value=40 unit=bar
